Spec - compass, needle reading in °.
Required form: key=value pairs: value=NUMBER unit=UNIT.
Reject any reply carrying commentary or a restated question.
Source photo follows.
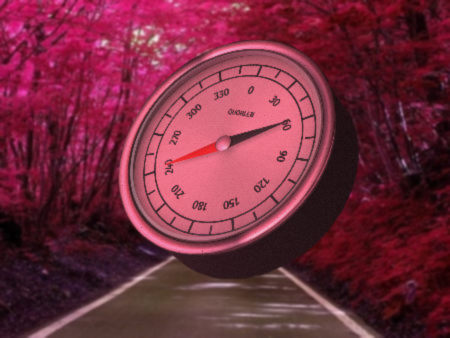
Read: value=240 unit=°
